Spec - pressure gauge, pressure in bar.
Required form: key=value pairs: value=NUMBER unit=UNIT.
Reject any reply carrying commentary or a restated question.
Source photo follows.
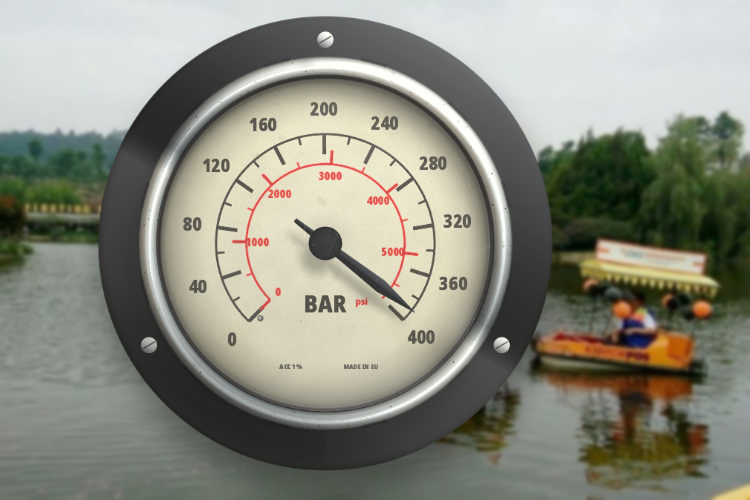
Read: value=390 unit=bar
